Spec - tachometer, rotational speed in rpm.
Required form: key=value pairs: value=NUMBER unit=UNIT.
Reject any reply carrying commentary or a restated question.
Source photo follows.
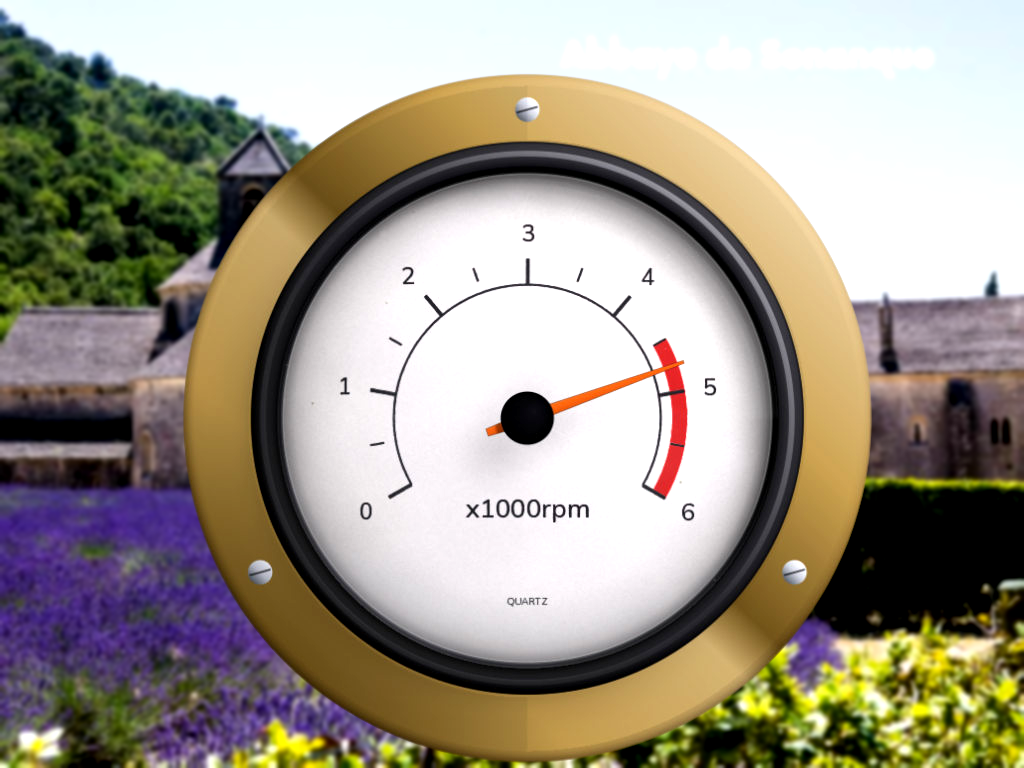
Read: value=4750 unit=rpm
